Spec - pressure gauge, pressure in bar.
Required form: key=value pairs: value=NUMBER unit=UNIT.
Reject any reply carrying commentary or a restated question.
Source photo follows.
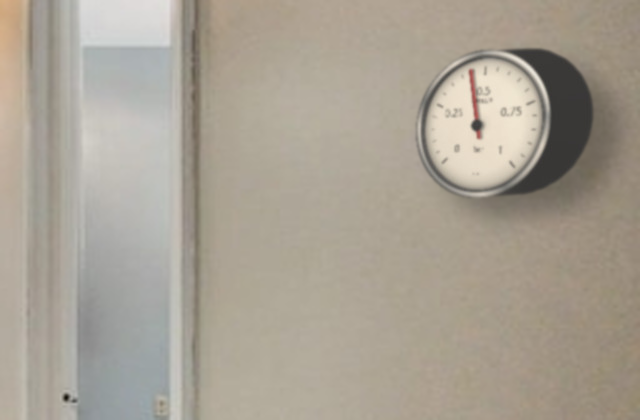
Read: value=0.45 unit=bar
